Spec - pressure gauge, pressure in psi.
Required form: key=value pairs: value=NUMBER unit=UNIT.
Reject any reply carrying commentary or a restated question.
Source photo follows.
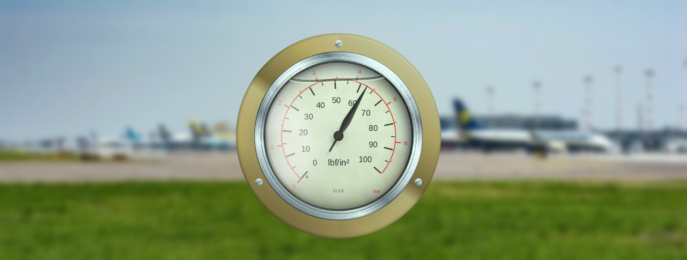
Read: value=62.5 unit=psi
